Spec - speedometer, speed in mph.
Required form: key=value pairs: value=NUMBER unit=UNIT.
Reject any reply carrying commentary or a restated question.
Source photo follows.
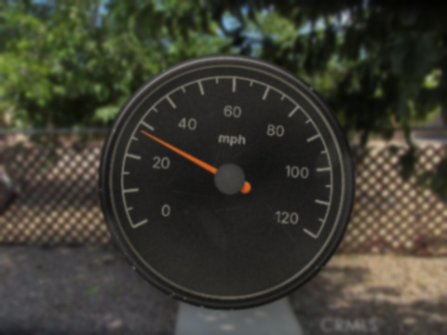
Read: value=27.5 unit=mph
